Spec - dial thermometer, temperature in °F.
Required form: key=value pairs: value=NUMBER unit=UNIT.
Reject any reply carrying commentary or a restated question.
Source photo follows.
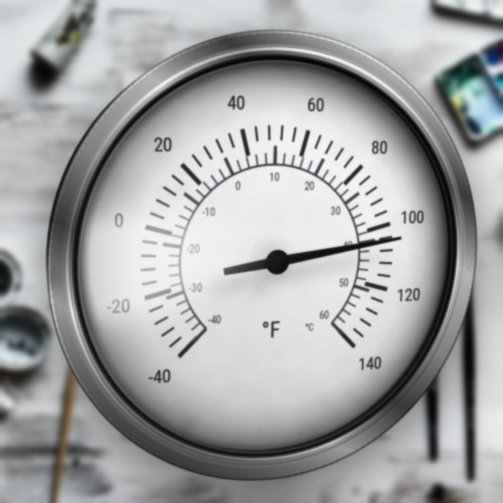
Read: value=104 unit=°F
